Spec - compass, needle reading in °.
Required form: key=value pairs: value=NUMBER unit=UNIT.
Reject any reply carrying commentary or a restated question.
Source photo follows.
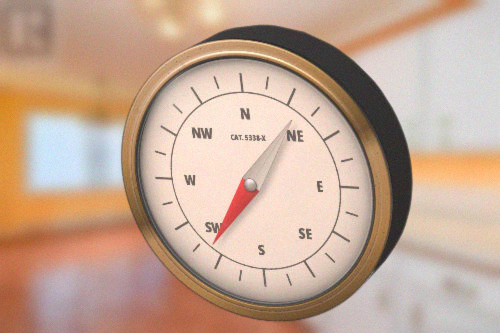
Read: value=217.5 unit=°
